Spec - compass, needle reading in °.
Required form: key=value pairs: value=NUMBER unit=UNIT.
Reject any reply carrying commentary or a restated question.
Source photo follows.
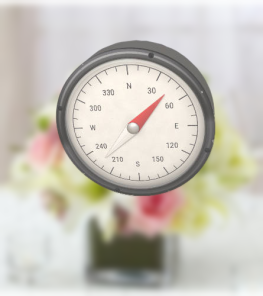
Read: value=45 unit=°
